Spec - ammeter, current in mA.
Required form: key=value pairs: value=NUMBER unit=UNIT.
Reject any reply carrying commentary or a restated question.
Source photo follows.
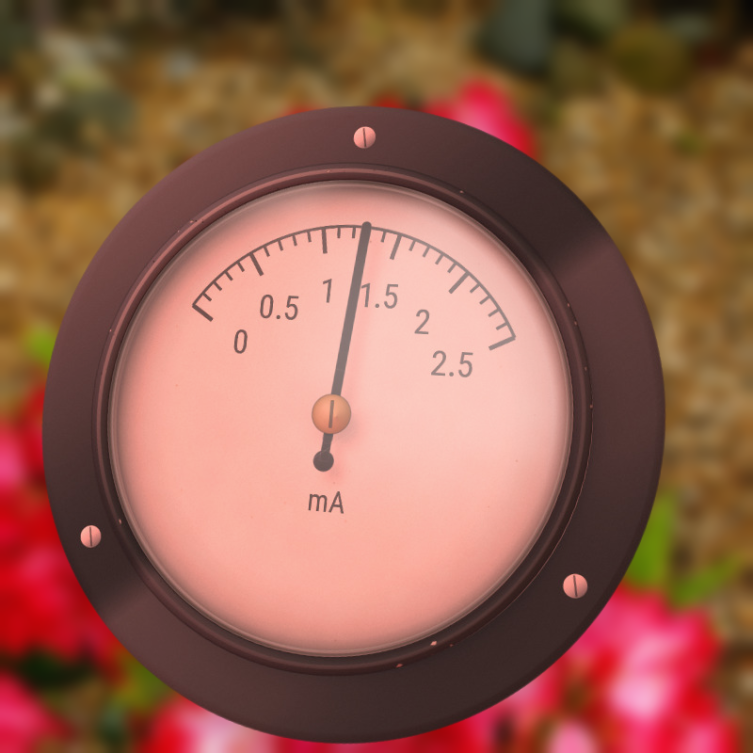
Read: value=1.3 unit=mA
